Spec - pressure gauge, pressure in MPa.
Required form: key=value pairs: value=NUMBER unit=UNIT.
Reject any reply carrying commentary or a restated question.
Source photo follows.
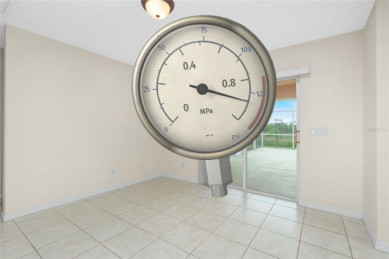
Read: value=0.9 unit=MPa
